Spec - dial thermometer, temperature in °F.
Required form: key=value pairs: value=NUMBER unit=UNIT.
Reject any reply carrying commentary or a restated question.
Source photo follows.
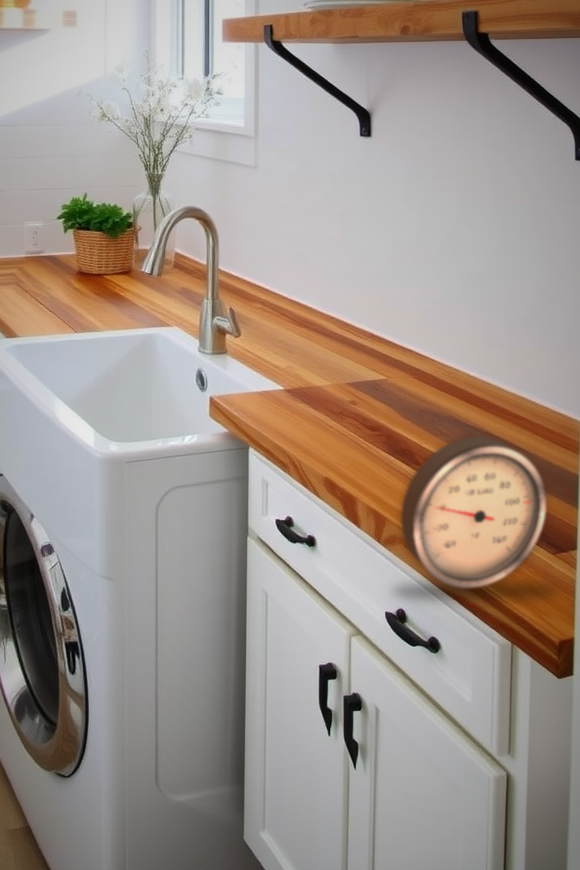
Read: value=0 unit=°F
